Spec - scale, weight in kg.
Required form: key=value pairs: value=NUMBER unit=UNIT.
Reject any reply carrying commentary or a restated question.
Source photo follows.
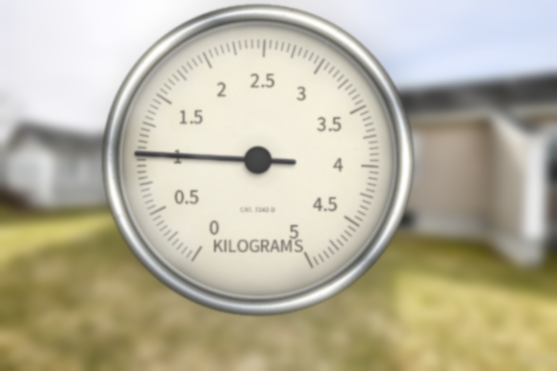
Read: value=1 unit=kg
